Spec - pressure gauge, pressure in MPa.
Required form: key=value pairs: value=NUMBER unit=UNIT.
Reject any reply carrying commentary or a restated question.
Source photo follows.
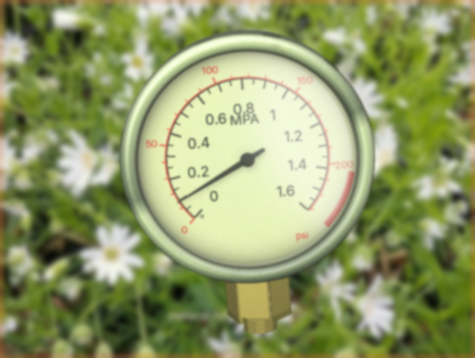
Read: value=0.1 unit=MPa
